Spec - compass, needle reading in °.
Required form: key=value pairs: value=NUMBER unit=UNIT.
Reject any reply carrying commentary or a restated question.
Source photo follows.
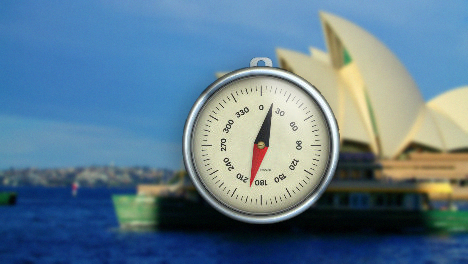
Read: value=195 unit=°
